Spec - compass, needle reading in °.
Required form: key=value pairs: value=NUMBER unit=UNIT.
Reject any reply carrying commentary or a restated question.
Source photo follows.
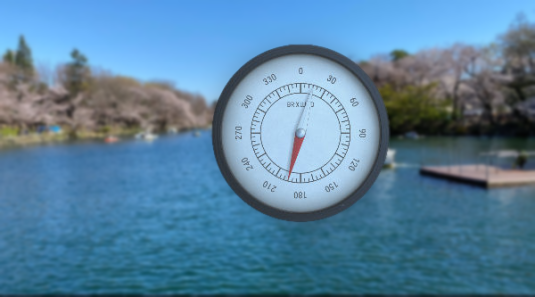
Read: value=195 unit=°
